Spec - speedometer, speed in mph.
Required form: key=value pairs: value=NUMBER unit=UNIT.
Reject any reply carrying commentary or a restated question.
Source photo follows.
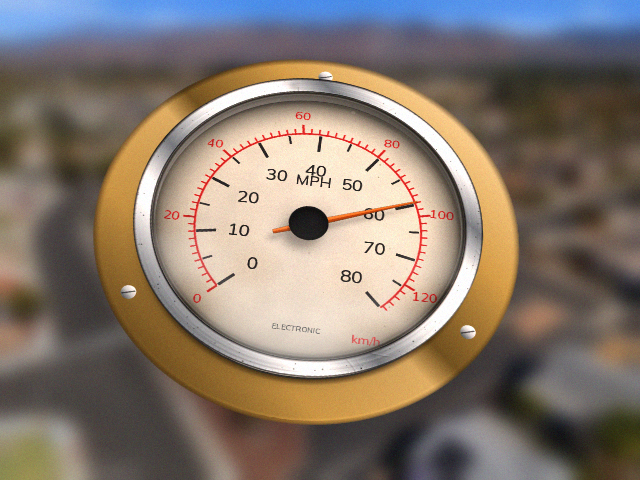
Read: value=60 unit=mph
